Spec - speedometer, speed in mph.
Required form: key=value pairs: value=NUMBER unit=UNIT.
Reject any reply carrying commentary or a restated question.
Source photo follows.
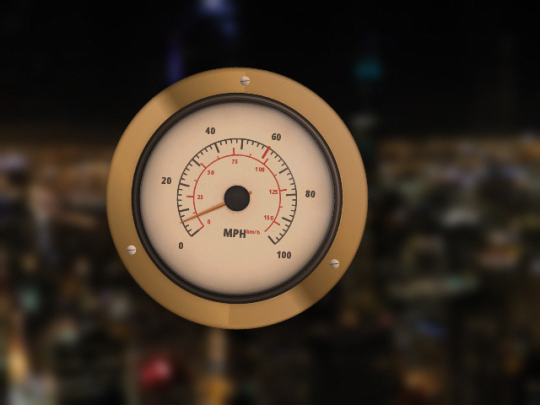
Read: value=6 unit=mph
